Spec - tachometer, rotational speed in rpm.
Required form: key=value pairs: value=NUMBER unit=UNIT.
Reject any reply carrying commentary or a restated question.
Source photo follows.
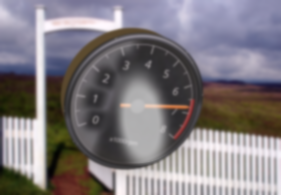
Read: value=6750 unit=rpm
